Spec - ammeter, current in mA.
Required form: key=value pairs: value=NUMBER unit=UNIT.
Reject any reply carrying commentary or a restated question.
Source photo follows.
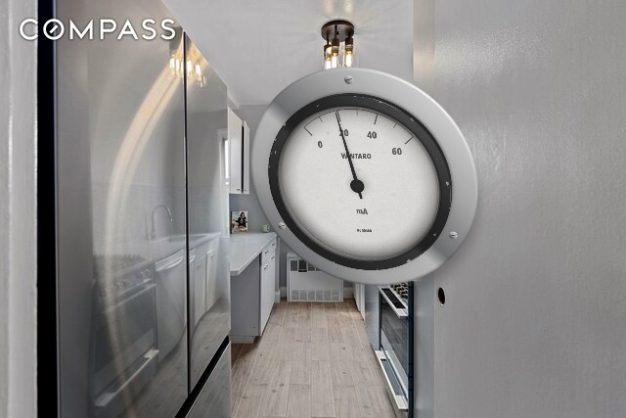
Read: value=20 unit=mA
